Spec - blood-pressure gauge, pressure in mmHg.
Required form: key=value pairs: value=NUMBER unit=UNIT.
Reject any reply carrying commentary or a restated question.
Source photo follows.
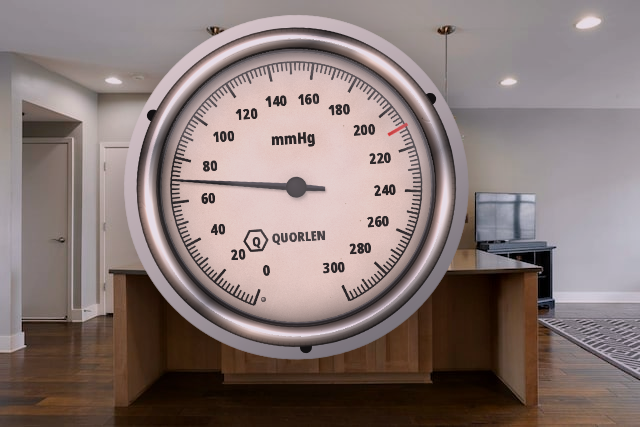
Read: value=70 unit=mmHg
